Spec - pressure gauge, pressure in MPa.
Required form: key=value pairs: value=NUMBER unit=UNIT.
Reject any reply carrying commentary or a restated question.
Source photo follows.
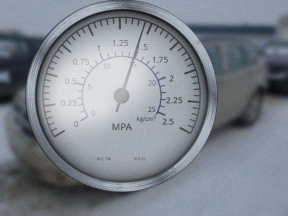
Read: value=1.45 unit=MPa
